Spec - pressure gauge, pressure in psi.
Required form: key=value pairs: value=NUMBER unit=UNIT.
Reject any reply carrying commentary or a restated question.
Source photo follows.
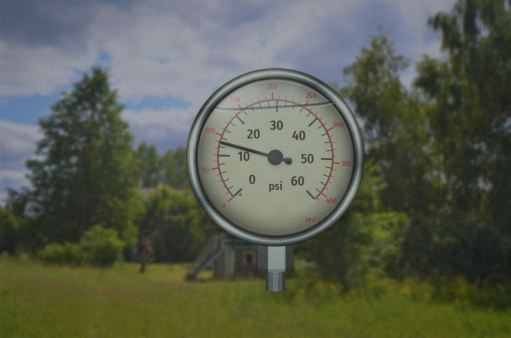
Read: value=13 unit=psi
